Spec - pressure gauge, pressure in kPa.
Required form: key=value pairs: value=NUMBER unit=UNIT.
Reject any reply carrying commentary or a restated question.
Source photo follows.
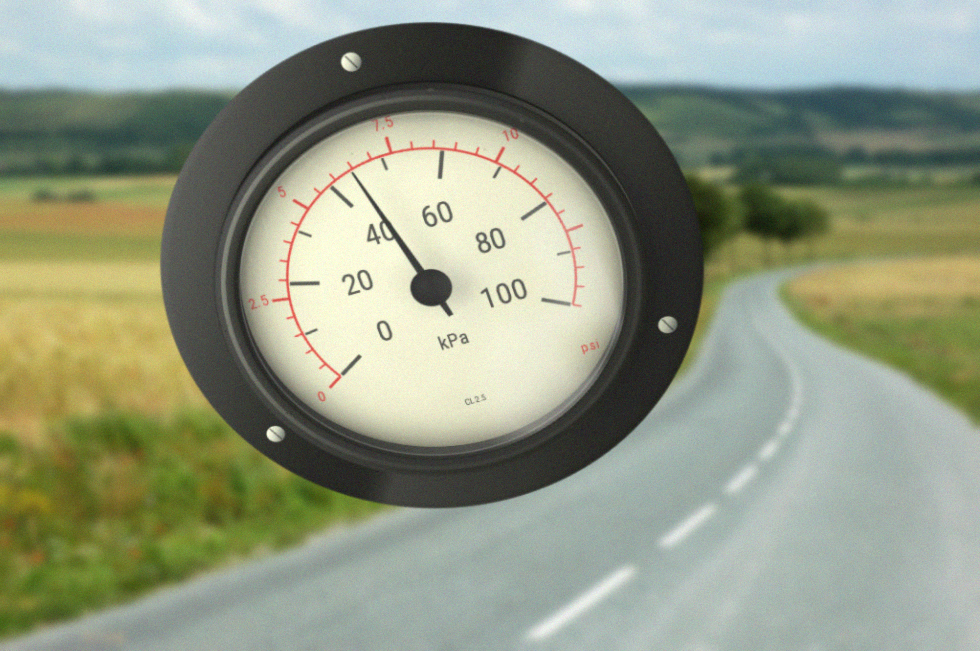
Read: value=45 unit=kPa
